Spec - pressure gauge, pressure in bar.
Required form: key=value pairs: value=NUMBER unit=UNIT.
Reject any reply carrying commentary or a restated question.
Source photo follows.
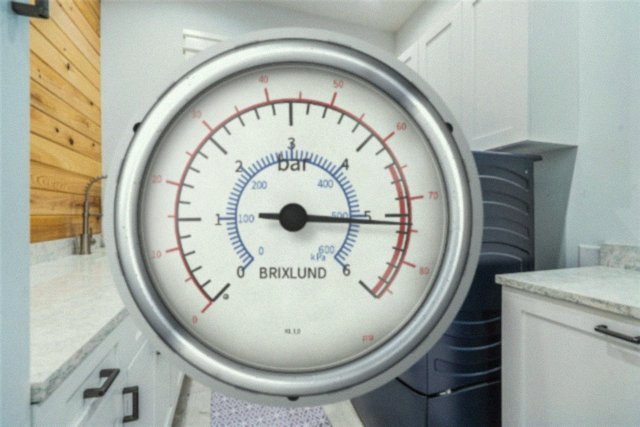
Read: value=5.1 unit=bar
